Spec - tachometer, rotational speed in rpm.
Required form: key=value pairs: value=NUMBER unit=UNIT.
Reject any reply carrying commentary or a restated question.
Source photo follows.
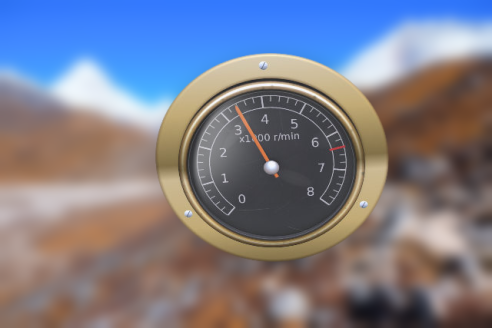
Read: value=3400 unit=rpm
